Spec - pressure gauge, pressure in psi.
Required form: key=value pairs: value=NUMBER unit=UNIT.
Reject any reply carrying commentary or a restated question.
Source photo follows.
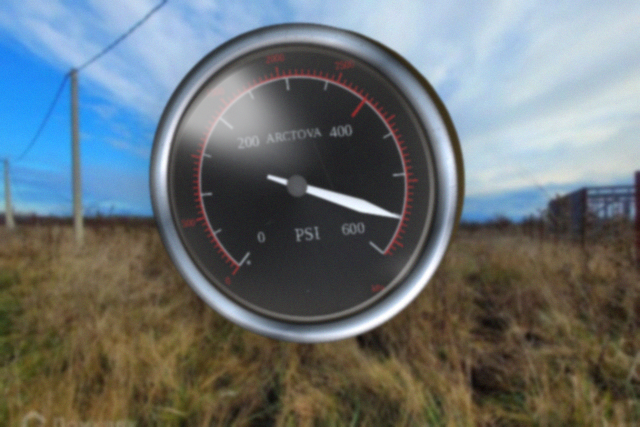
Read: value=550 unit=psi
